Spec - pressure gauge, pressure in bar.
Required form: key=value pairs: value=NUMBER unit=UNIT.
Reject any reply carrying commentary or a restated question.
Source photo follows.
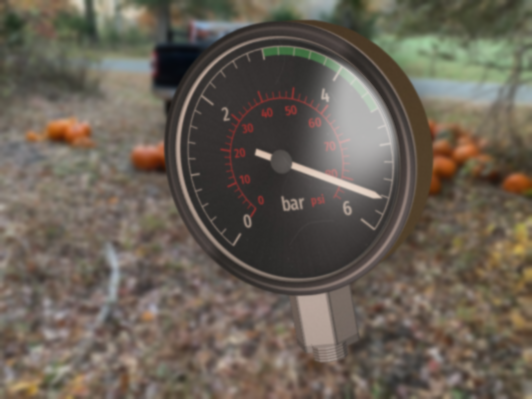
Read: value=5.6 unit=bar
